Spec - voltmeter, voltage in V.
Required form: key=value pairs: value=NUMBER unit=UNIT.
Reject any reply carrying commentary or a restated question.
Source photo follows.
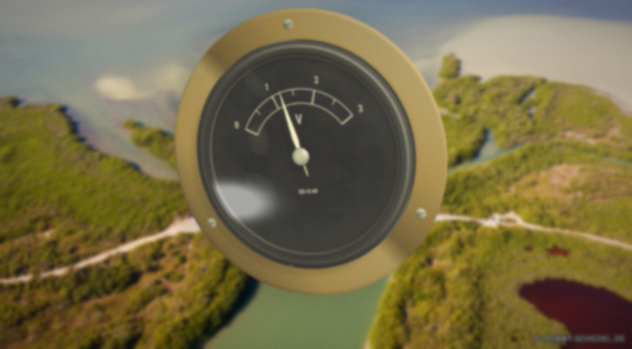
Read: value=1.25 unit=V
